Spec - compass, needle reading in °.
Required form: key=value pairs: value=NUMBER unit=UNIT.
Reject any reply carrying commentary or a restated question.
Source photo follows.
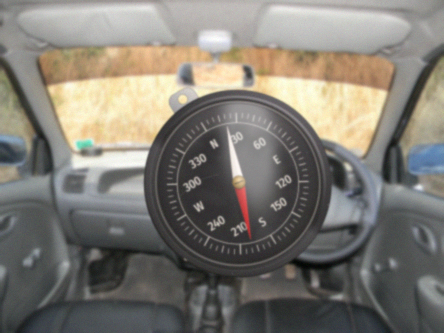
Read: value=200 unit=°
